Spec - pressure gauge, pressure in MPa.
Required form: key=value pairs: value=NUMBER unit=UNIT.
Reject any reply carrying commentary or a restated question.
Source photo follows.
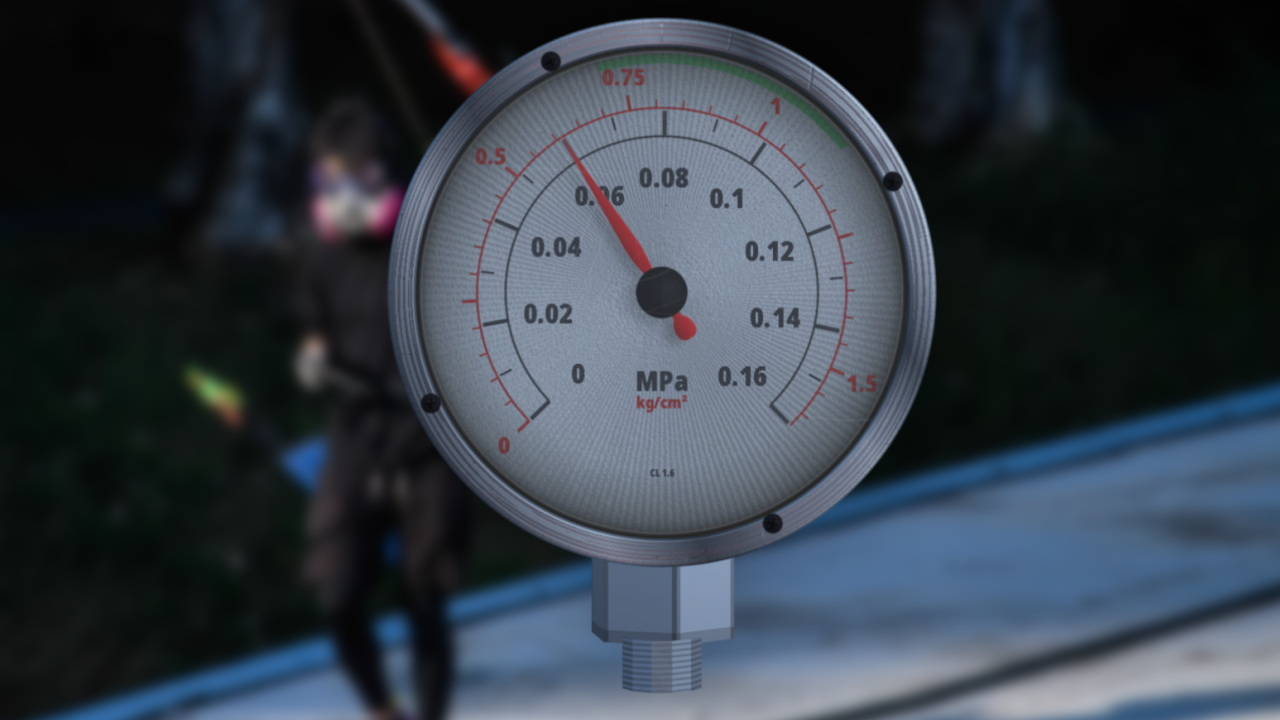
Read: value=0.06 unit=MPa
